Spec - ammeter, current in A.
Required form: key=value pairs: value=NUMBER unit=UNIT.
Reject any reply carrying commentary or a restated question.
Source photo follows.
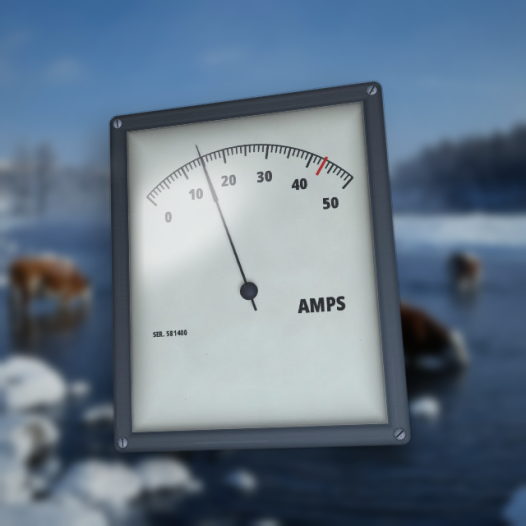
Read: value=15 unit=A
